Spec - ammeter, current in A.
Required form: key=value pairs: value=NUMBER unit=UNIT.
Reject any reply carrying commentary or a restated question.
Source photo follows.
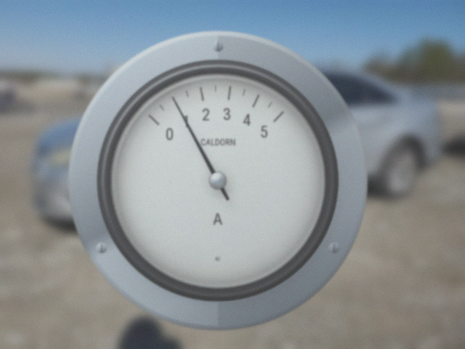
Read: value=1 unit=A
